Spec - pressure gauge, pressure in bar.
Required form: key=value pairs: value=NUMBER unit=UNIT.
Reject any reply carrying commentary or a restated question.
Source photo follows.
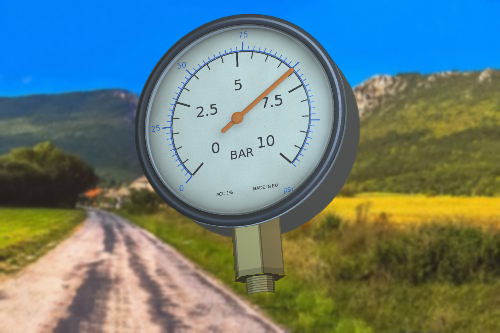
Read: value=7 unit=bar
